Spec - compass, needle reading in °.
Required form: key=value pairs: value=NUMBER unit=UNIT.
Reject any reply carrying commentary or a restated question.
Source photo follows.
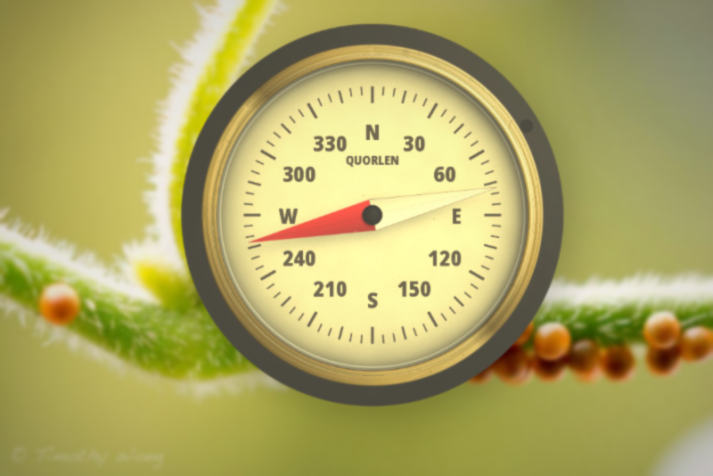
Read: value=257.5 unit=°
